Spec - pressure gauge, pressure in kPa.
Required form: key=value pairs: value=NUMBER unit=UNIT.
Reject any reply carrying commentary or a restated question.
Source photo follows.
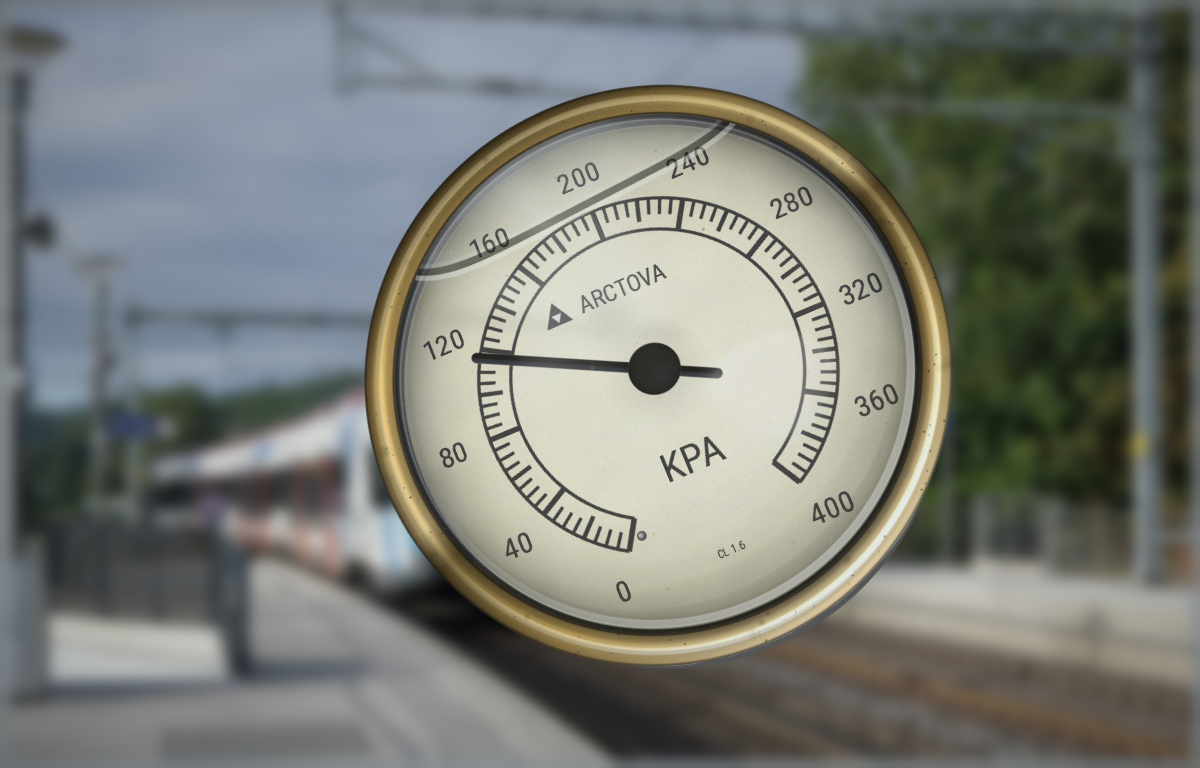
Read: value=115 unit=kPa
